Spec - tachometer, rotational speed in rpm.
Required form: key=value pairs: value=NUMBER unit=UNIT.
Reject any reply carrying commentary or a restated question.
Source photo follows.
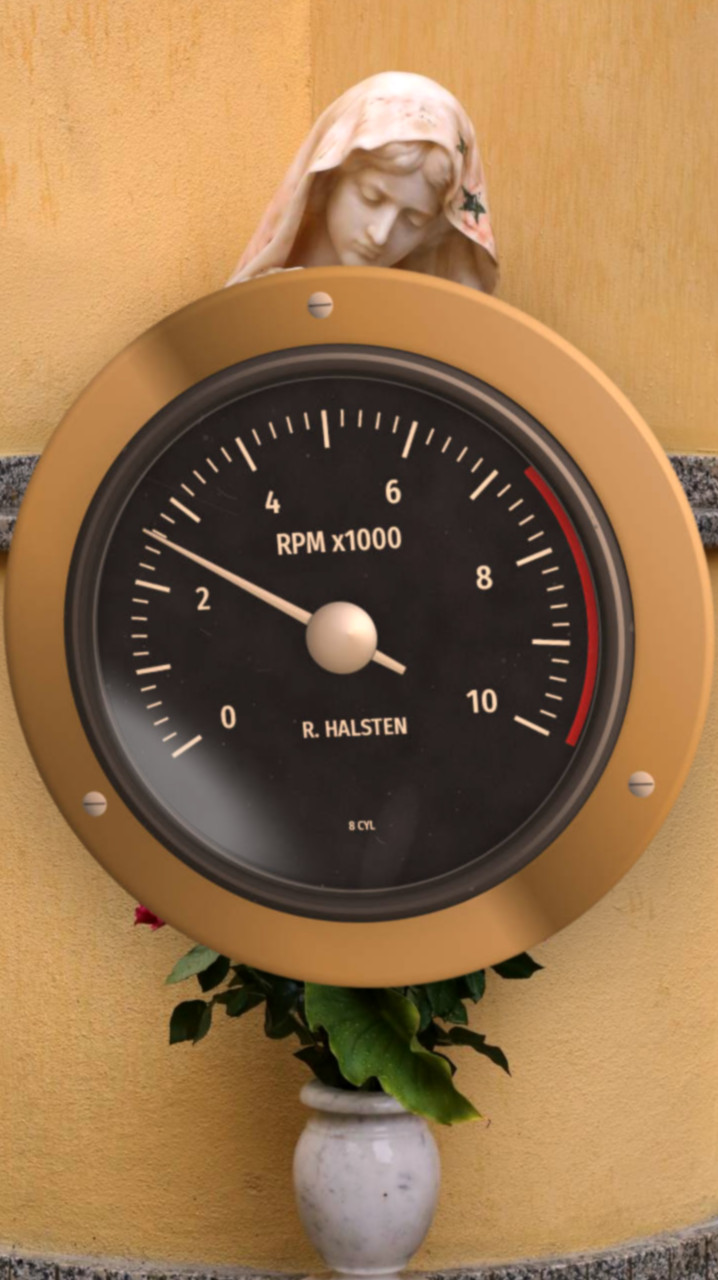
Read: value=2600 unit=rpm
